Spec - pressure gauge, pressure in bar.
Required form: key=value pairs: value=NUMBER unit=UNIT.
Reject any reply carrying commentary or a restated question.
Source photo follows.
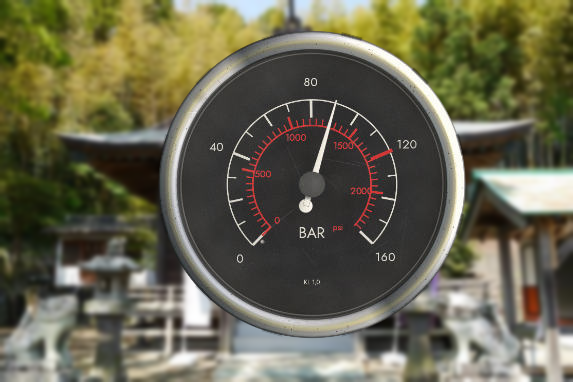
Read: value=90 unit=bar
